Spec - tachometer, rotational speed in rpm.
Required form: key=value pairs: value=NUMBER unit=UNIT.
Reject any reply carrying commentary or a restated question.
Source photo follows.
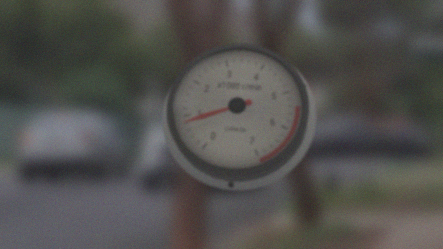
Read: value=800 unit=rpm
